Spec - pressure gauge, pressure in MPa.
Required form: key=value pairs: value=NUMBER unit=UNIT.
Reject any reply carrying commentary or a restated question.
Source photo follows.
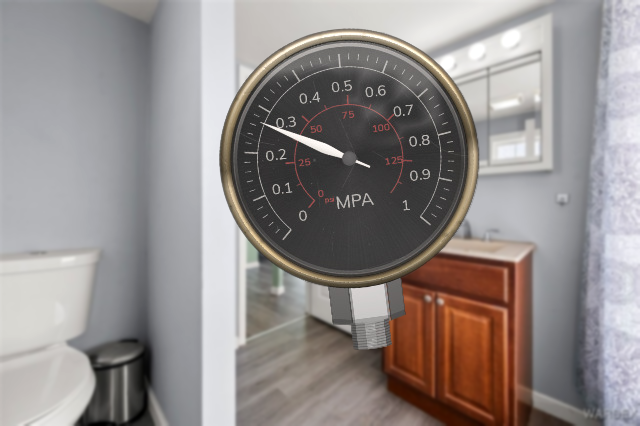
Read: value=0.27 unit=MPa
